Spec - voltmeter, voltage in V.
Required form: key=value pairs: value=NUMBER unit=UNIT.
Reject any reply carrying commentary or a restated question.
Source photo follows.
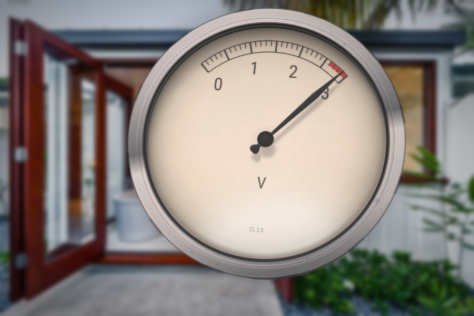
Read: value=2.9 unit=V
